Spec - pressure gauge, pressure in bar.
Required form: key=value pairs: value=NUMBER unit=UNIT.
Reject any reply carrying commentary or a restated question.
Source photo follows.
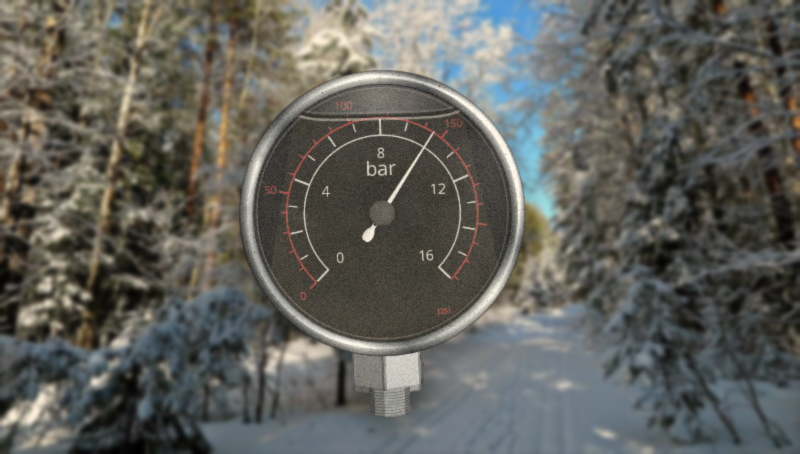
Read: value=10 unit=bar
